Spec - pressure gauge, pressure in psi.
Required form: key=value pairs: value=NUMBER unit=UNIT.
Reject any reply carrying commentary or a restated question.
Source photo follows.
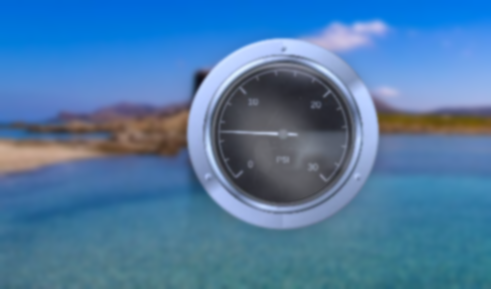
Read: value=5 unit=psi
